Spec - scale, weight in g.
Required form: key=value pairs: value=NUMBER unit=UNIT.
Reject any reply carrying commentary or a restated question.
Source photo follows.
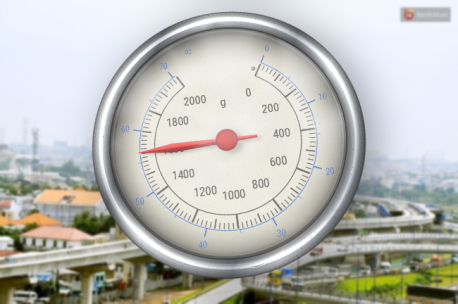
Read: value=1600 unit=g
